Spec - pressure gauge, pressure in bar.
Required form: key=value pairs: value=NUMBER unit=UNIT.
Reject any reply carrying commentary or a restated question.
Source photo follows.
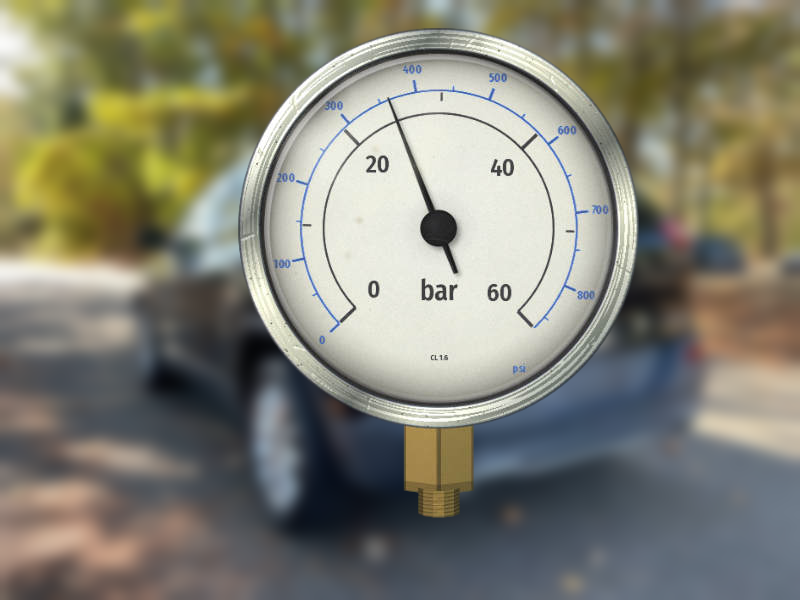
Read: value=25 unit=bar
